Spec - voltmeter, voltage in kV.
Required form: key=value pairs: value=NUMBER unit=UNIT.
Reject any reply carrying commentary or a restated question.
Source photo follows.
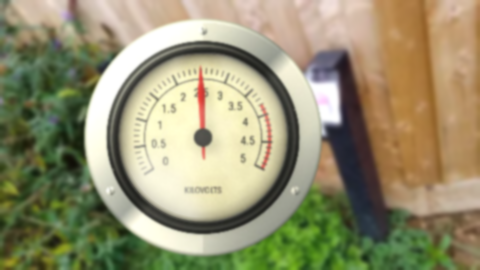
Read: value=2.5 unit=kV
